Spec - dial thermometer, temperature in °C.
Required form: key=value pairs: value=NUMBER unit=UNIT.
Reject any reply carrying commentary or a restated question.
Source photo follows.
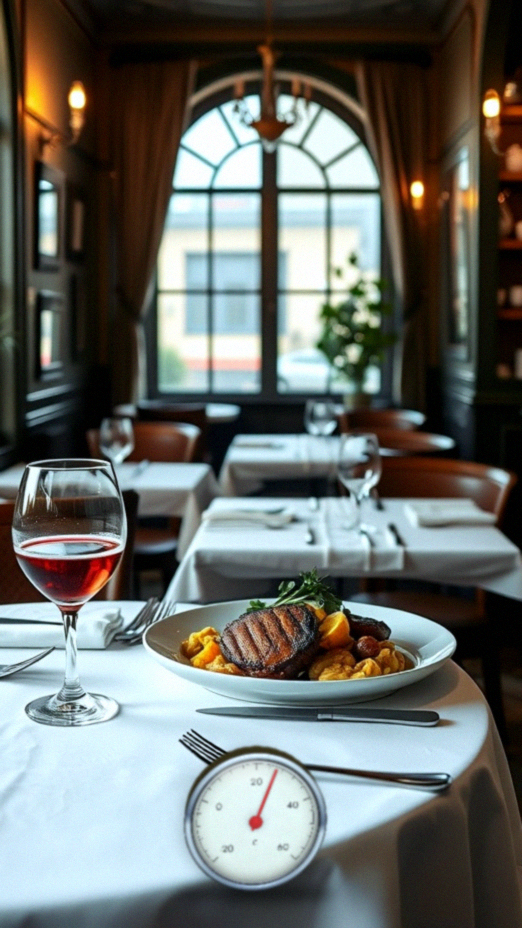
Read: value=26 unit=°C
